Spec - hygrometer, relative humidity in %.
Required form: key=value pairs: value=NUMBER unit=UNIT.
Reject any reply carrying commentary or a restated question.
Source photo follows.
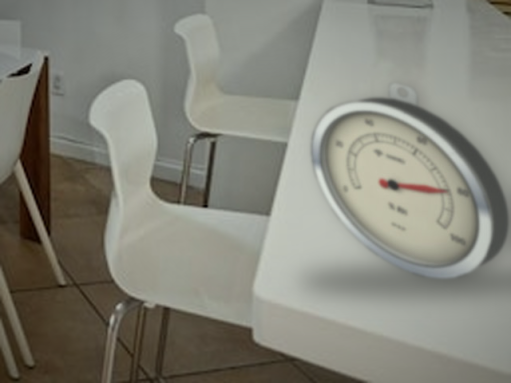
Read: value=80 unit=%
